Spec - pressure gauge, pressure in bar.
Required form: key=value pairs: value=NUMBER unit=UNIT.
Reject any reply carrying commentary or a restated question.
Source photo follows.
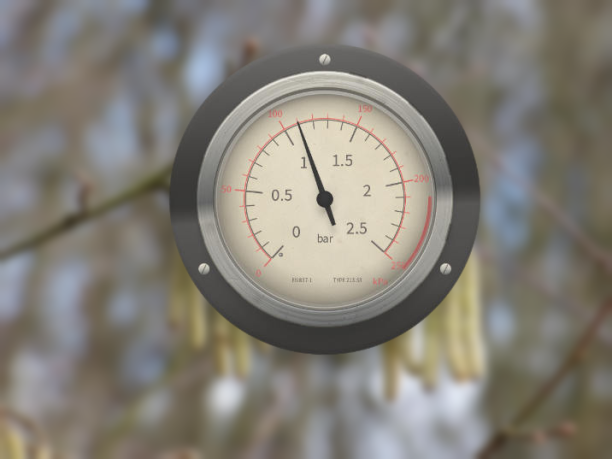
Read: value=1.1 unit=bar
